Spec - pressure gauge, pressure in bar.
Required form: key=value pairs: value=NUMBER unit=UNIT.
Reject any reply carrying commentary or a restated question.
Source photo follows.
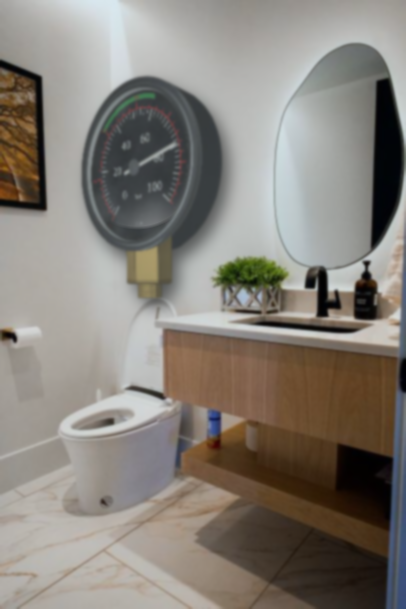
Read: value=80 unit=bar
